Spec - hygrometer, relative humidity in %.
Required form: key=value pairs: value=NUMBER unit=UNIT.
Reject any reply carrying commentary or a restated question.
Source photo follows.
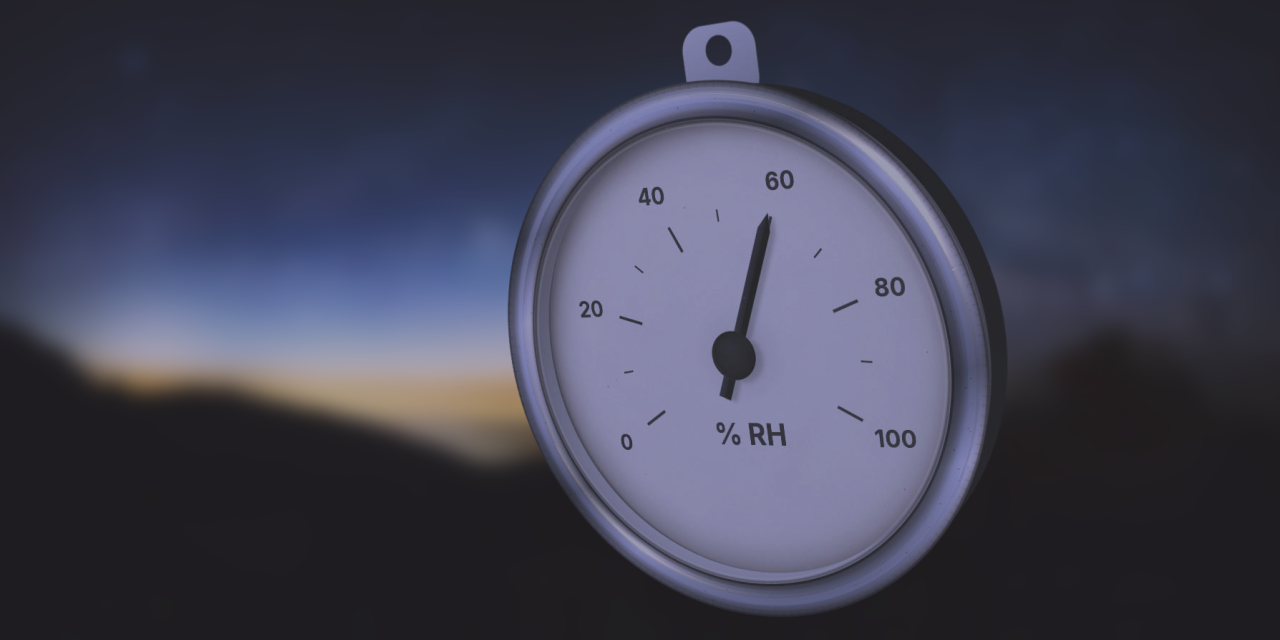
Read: value=60 unit=%
